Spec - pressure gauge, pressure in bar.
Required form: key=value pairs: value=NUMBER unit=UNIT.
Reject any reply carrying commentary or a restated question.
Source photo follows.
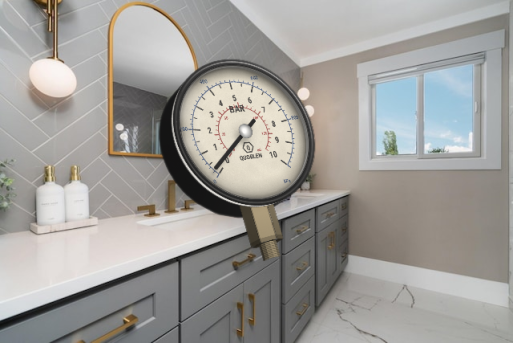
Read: value=0.25 unit=bar
